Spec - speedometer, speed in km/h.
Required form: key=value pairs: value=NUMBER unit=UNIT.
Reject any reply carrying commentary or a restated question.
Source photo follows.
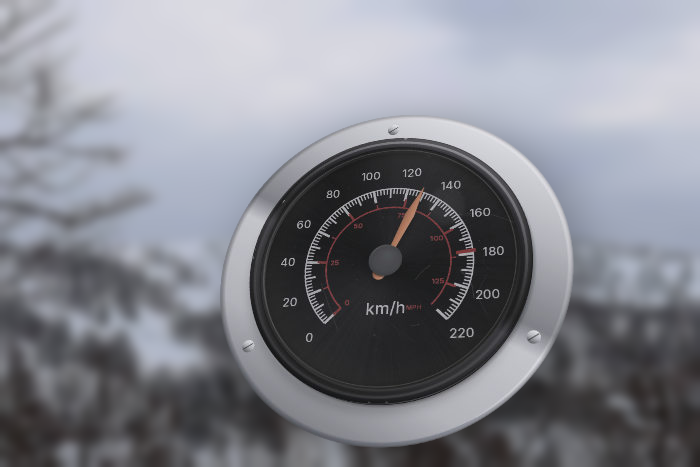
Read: value=130 unit=km/h
